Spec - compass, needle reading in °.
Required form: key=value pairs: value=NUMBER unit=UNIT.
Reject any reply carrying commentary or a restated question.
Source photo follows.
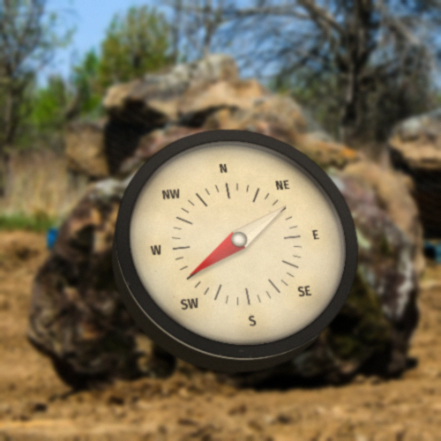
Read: value=240 unit=°
